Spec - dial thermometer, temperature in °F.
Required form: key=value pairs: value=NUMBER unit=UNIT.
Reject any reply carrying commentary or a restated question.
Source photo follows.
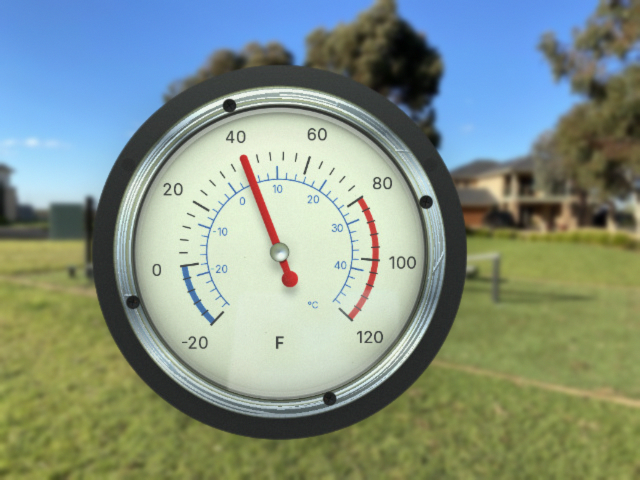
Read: value=40 unit=°F
